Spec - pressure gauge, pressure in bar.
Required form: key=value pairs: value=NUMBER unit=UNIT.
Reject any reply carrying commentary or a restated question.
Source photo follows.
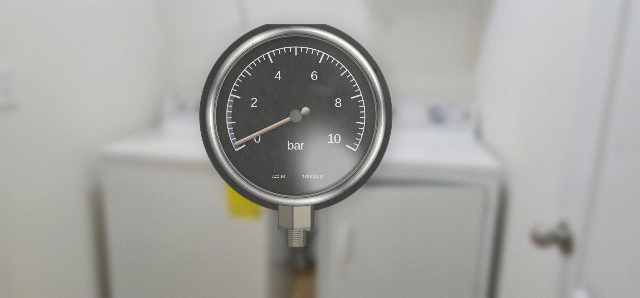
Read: value=0.2 unit=bar
